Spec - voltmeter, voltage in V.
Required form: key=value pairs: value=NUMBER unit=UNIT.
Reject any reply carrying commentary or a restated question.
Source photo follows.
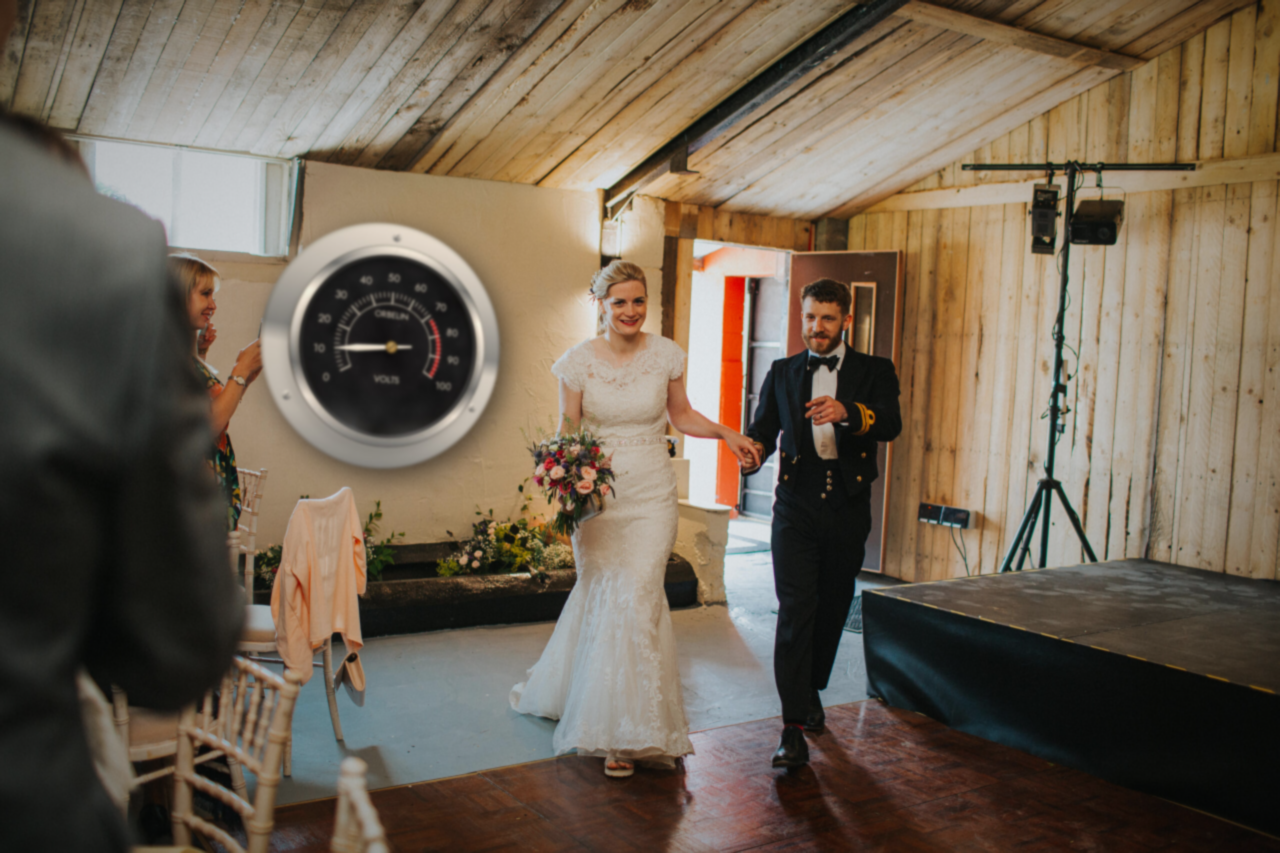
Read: value=10 unit=V
